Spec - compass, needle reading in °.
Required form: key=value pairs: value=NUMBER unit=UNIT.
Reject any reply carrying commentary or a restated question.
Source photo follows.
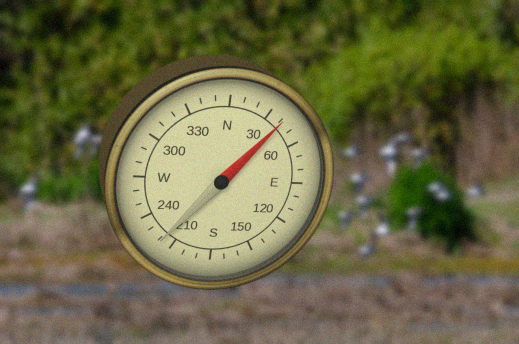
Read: value=40 unit=°
